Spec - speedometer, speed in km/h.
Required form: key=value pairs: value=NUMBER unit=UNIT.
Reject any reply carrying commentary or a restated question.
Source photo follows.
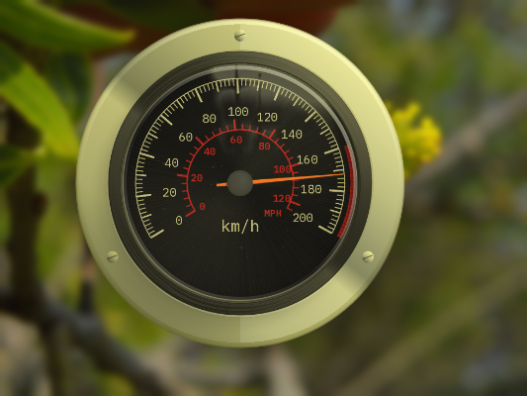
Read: value=172 unit=km/h
